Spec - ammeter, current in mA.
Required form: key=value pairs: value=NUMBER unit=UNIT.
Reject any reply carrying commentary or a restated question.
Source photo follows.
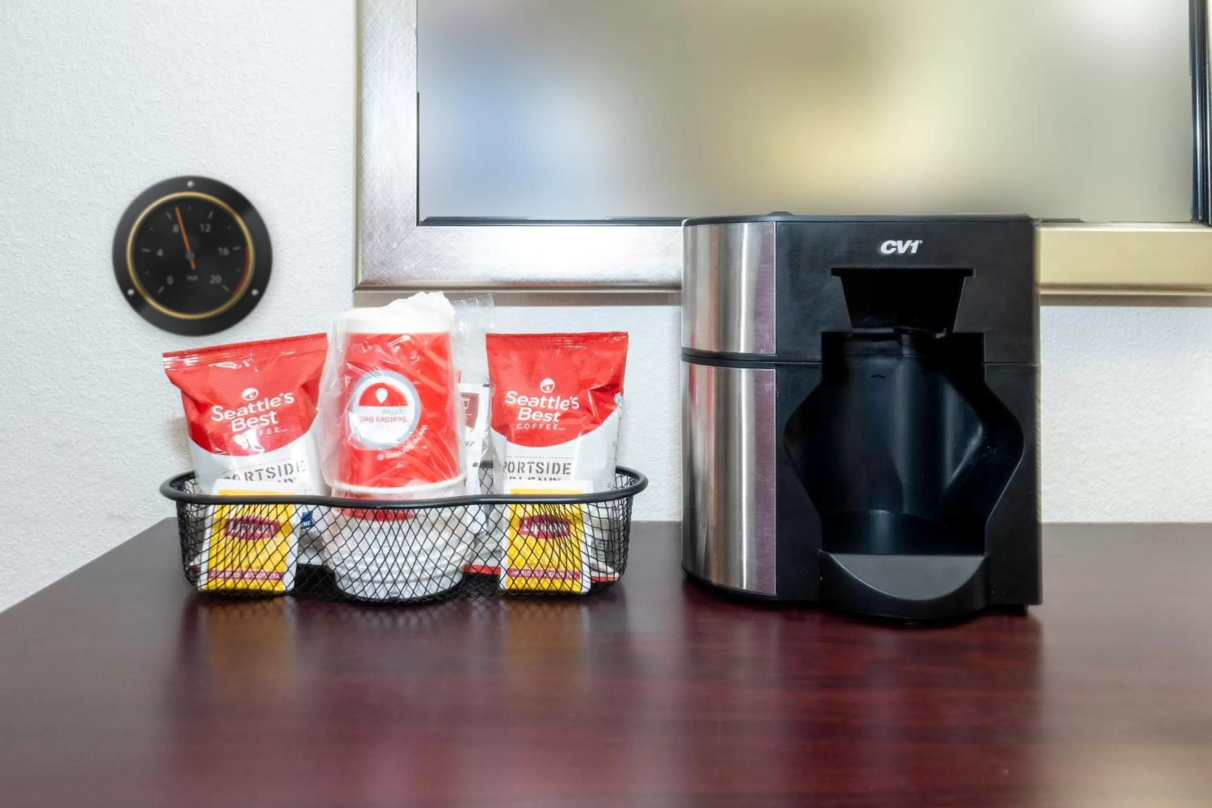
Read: value=9 unit=mA
